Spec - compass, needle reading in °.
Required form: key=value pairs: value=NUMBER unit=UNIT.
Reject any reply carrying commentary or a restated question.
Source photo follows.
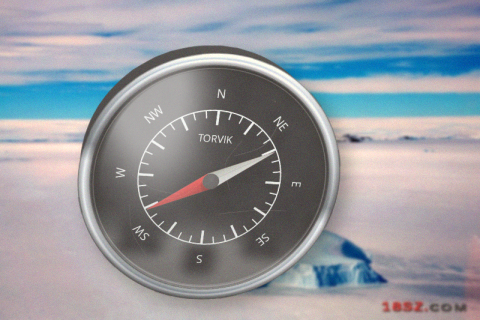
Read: value=240 unit=°
